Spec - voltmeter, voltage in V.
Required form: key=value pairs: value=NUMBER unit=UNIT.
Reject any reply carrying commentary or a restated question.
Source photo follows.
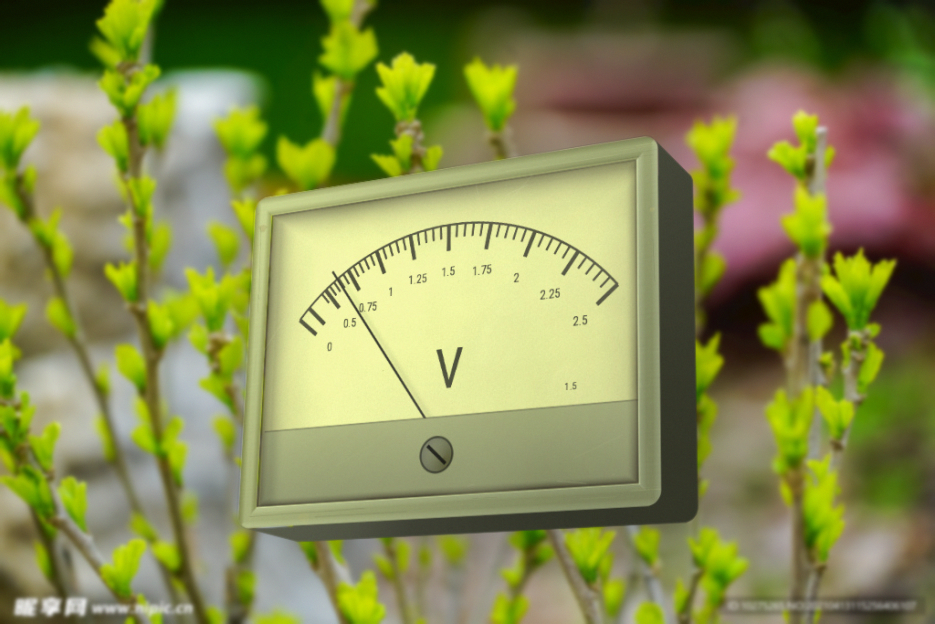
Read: value=0.65 unit=V
